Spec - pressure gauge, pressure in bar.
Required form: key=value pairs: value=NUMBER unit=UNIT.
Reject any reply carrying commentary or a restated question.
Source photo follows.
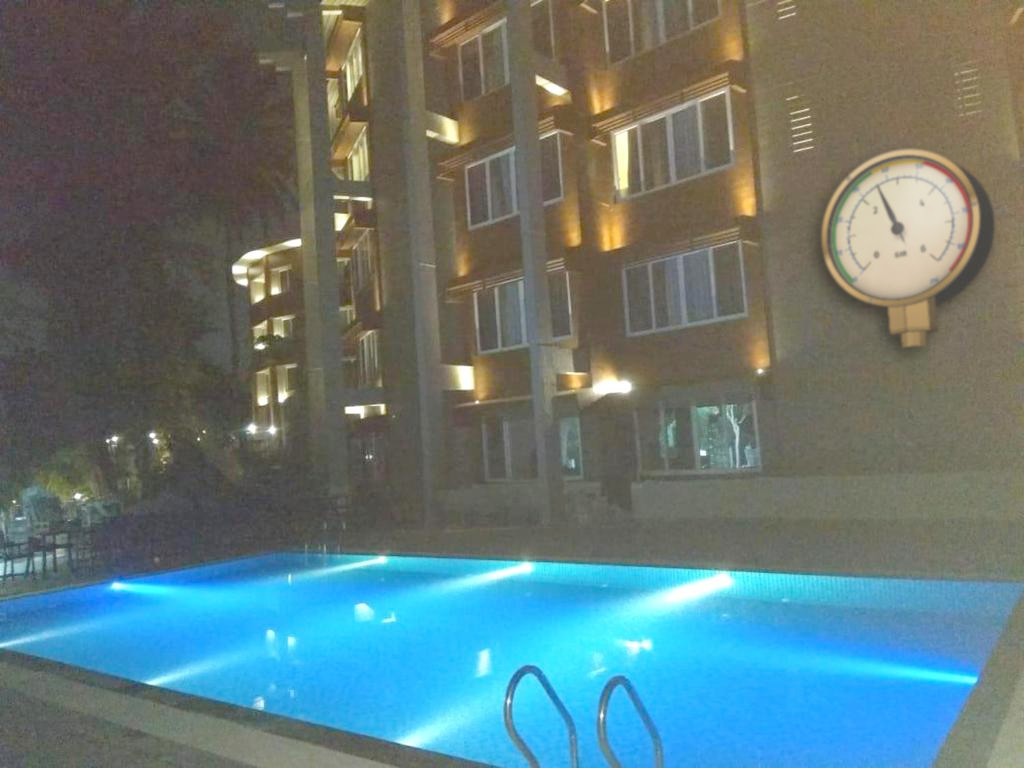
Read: value=2.5 unit=bar
